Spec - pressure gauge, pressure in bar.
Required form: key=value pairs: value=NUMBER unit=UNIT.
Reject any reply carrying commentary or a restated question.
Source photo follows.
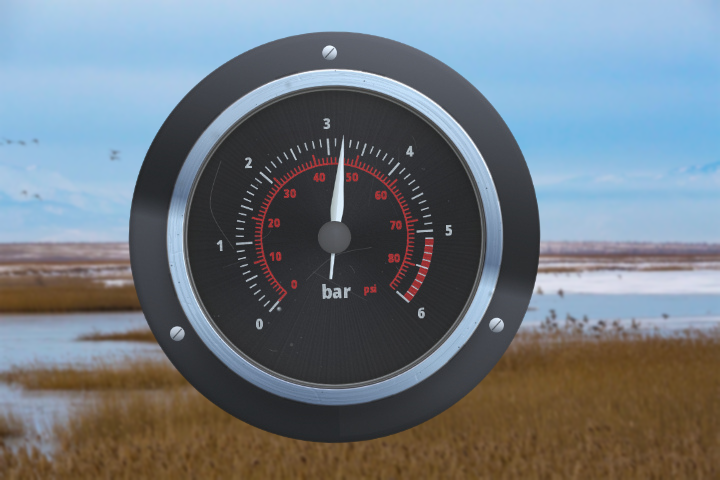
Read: value=3.2 unit=bar
